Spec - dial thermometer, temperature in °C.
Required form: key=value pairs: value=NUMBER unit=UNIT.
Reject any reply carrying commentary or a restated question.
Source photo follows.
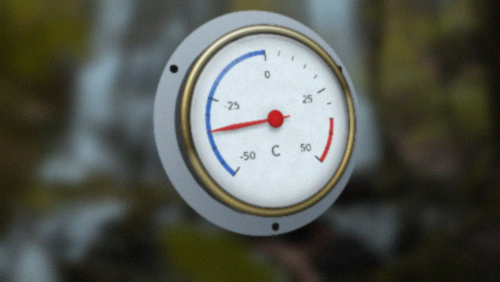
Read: value=-35 unit=°C
